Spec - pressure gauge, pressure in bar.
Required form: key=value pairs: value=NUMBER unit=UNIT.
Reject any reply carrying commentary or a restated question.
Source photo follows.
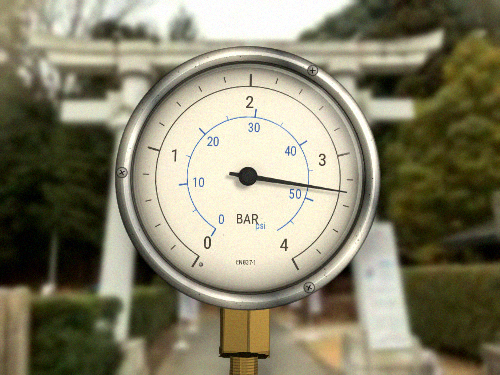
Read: value=3.3 unit=bar
